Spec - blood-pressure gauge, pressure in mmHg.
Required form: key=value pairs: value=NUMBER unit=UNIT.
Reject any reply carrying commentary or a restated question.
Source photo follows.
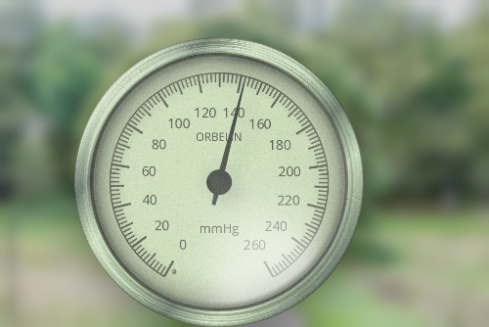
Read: value=142 unit=mmHg
